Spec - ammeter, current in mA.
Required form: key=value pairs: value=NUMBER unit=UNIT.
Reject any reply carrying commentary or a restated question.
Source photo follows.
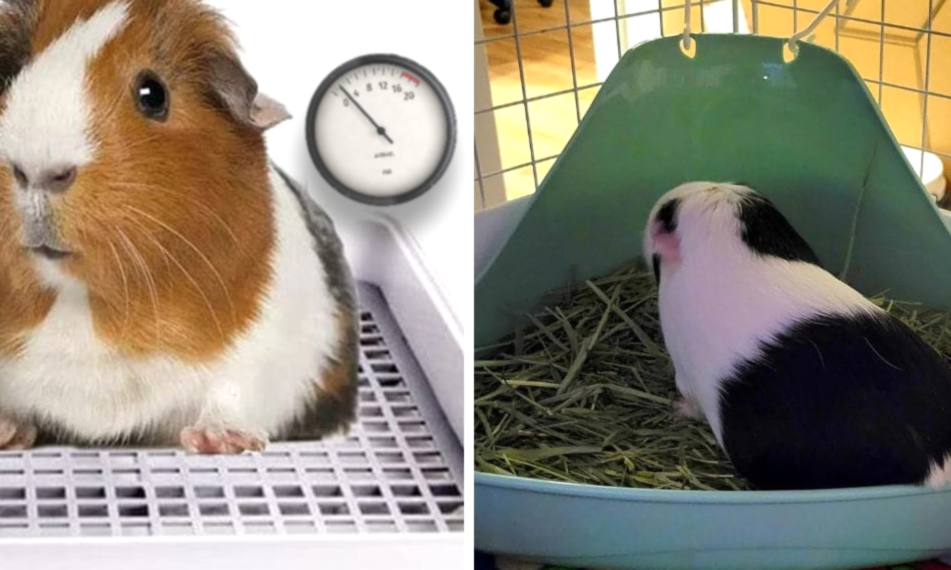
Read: value=2 unit=mA
